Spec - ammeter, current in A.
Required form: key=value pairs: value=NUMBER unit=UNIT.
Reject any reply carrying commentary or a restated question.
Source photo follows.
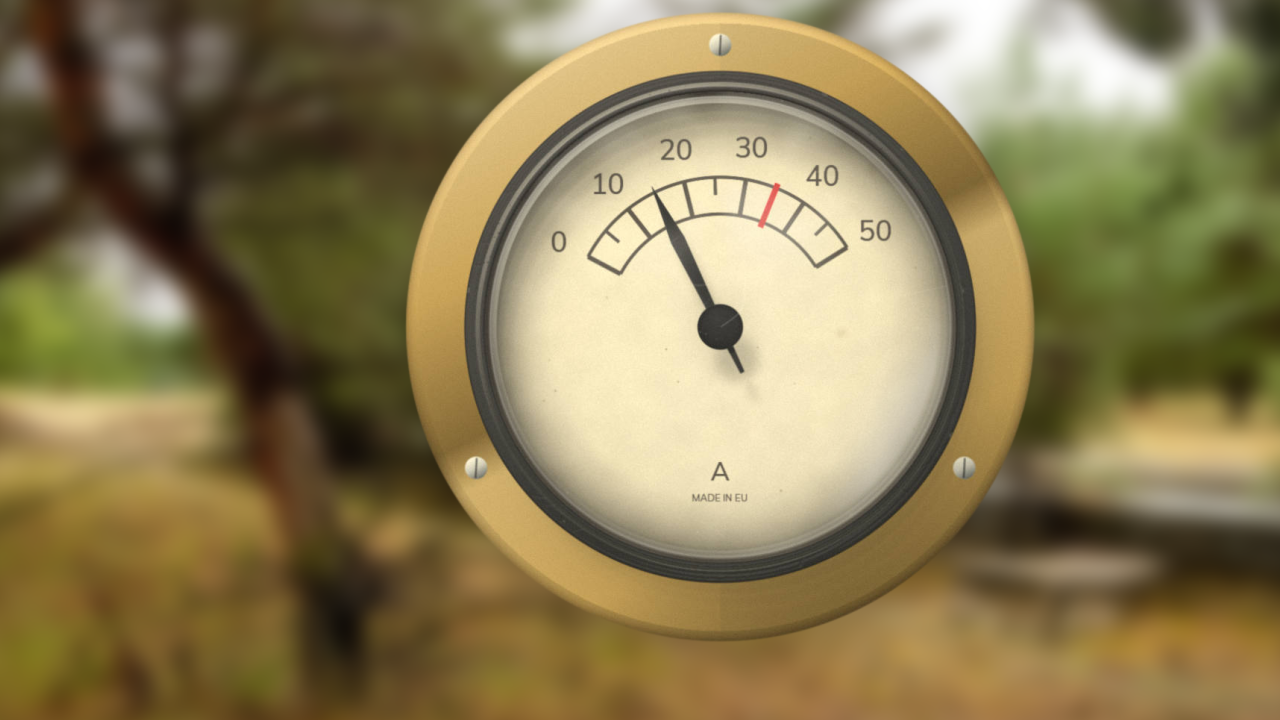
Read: value=15 unit=A
